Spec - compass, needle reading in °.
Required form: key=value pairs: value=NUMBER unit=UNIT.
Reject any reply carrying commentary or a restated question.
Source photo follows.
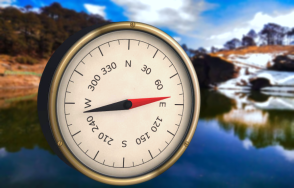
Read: value=80 unit=°
